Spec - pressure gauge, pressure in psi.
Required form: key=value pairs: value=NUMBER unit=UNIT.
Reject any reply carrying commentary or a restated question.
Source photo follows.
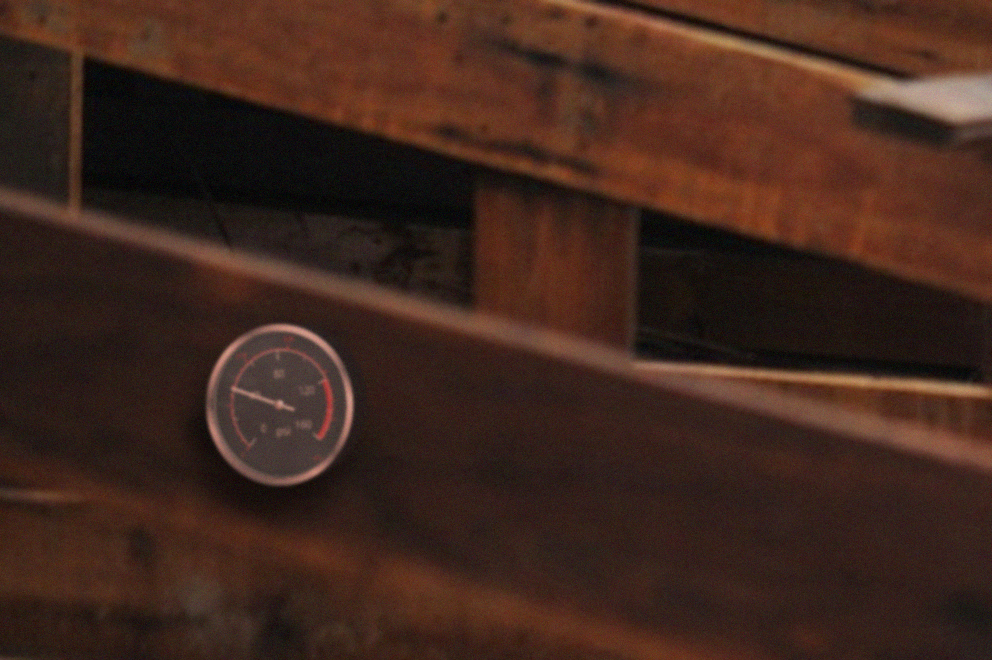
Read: value=40 unit=psi
